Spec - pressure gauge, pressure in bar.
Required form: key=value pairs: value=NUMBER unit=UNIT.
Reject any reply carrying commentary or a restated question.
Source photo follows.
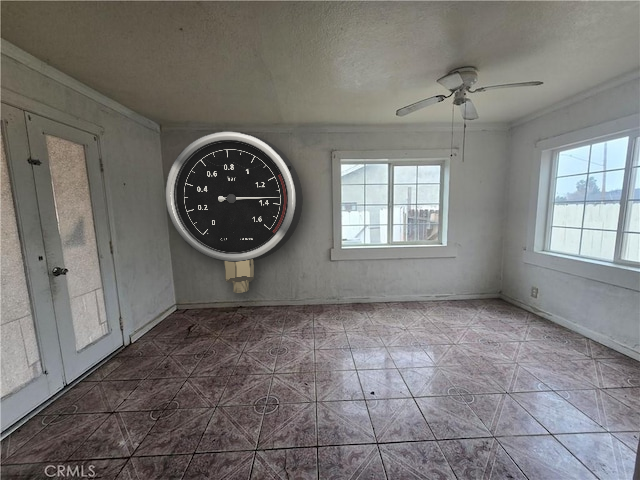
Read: value=1.35 unit=bar
